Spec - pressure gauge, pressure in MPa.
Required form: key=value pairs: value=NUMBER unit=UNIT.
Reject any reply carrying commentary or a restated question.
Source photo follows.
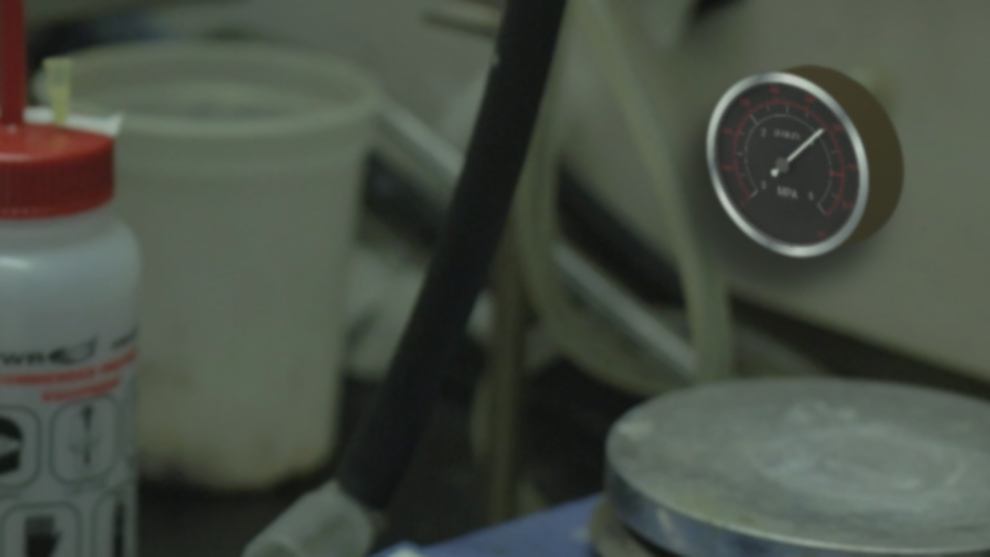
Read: value=4 unit=MPa
